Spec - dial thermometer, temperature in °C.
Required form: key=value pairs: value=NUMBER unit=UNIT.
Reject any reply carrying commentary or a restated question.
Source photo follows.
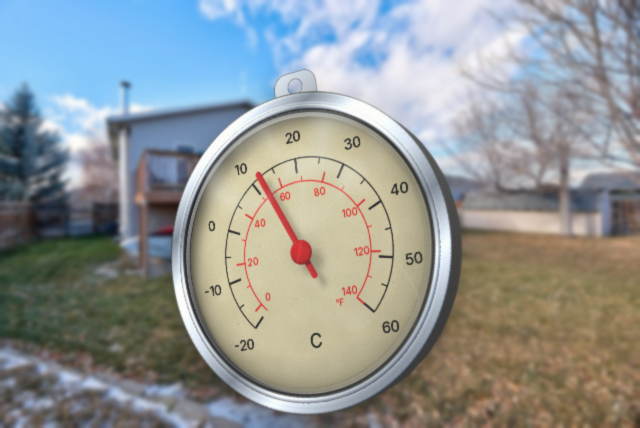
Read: value=12.5 unit=°C
